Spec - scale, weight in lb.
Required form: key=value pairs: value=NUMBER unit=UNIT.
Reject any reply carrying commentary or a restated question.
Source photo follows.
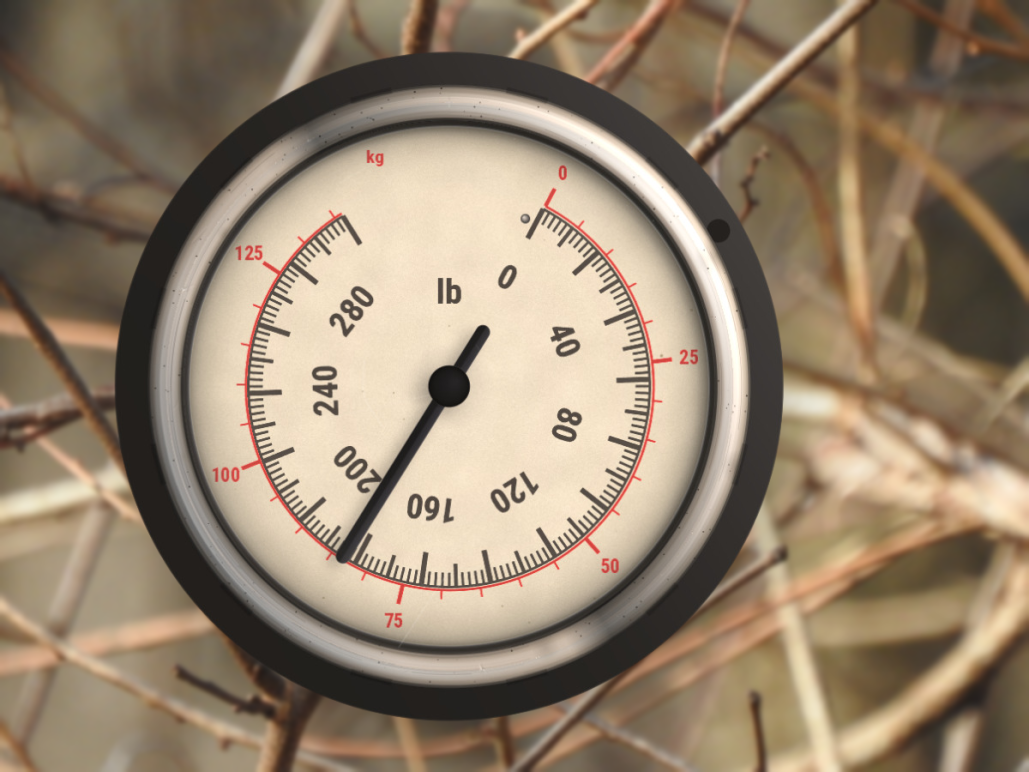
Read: value=184 unit=lb
